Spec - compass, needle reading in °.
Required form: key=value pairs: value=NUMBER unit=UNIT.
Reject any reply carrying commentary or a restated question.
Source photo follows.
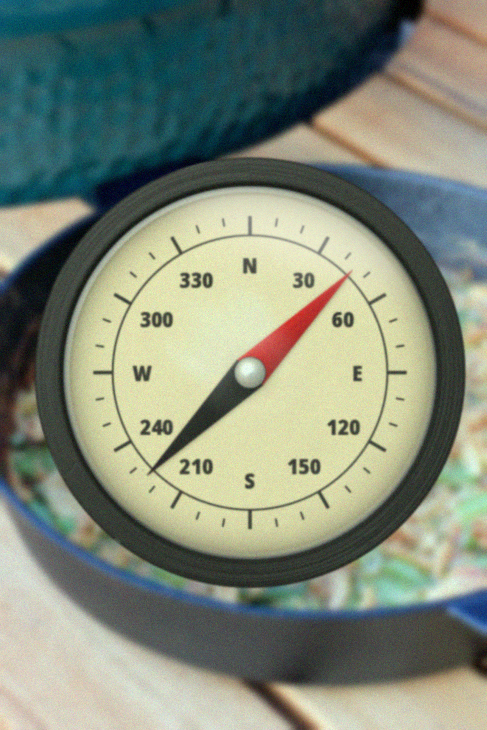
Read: value=45 unit=°
